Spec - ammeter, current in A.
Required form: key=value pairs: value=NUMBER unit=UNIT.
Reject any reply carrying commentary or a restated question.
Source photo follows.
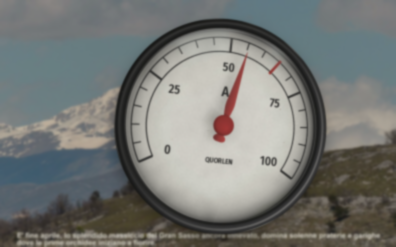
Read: value=55 unit=A
